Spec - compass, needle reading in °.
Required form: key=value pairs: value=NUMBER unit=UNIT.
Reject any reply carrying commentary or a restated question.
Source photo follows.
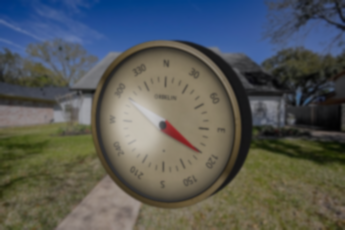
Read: value=120 unit=°
